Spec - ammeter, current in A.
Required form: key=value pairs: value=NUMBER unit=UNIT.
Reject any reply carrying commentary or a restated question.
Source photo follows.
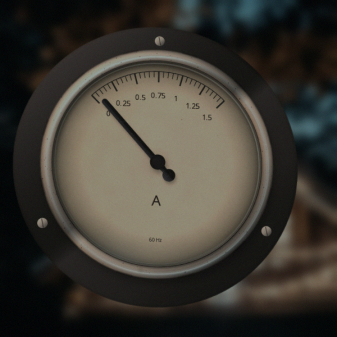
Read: value=0.05 unit=A
